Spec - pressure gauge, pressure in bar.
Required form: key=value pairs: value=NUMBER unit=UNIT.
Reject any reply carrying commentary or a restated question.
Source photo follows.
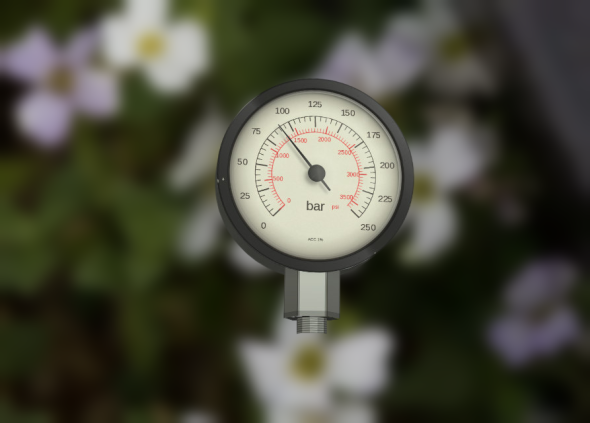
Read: value=90 unit=bar
